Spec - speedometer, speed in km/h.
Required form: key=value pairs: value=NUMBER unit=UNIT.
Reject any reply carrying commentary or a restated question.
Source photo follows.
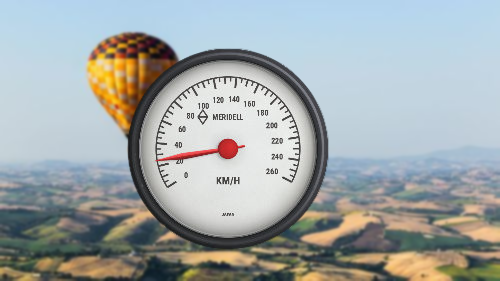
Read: value=25 unit=km/h
